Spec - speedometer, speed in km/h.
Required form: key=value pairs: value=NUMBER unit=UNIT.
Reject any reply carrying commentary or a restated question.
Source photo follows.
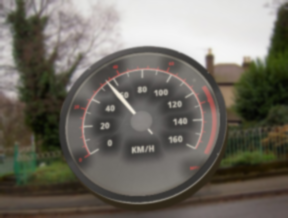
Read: value=55 unit=km/h
